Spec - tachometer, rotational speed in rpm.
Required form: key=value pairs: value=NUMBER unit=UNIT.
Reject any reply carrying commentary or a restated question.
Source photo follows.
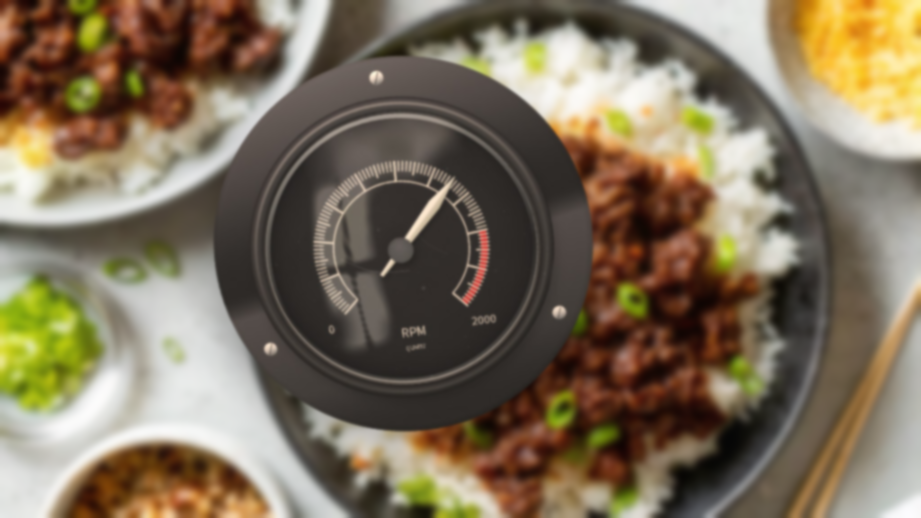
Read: value=1300 unit=rpm
